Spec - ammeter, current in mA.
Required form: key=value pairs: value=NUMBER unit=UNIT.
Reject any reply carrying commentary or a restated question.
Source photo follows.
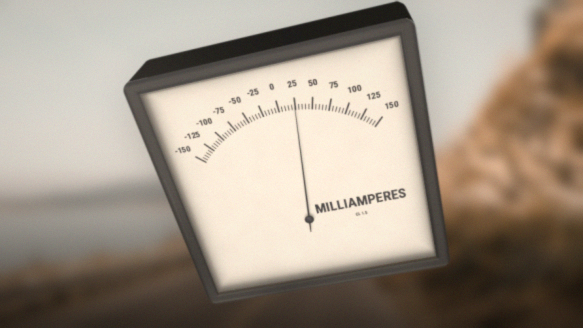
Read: value=25 unit=mA
